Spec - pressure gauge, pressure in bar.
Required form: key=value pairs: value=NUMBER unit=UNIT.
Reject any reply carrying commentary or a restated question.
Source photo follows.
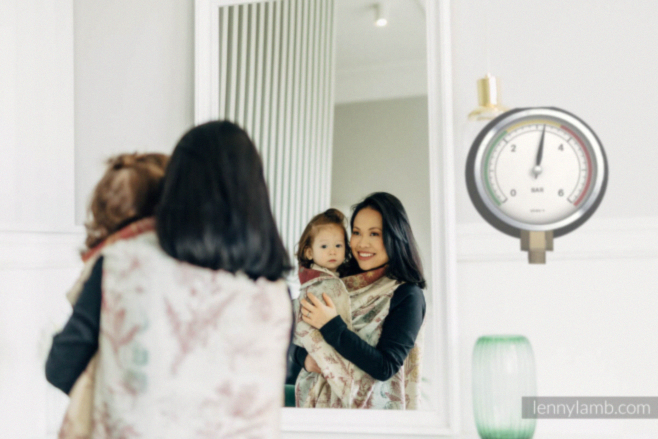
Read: value=3.2 unit=bar
